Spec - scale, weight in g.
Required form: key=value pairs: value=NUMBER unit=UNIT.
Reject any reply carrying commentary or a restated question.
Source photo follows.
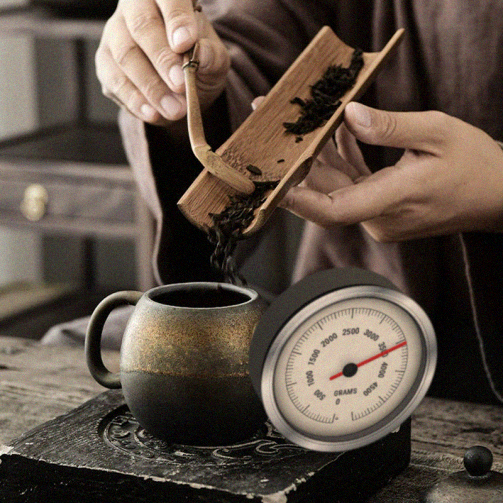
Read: value=3500 unit=g
